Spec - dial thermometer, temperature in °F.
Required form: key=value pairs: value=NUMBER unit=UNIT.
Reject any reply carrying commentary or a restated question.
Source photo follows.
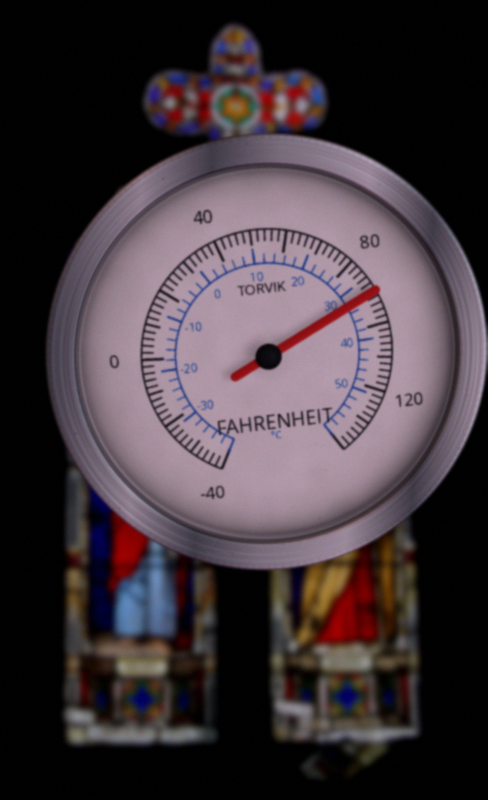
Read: value=90 unit=°F
